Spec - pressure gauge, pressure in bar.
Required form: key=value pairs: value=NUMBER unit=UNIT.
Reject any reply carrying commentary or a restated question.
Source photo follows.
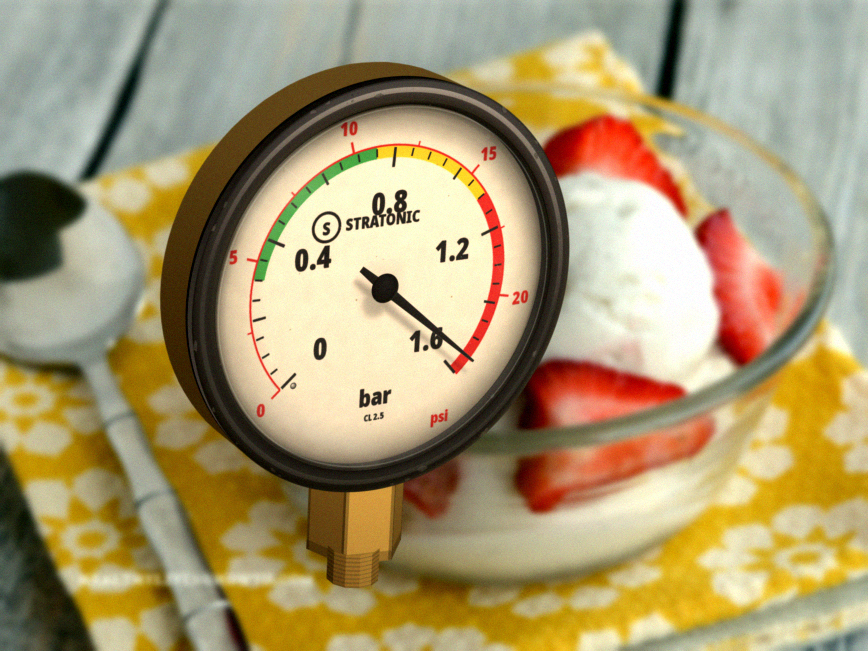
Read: value=1.55 unit=bar
